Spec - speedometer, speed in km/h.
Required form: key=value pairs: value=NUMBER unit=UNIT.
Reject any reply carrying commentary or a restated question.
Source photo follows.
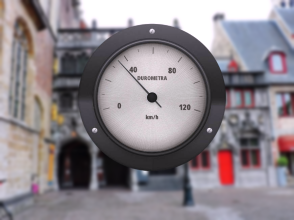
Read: value=35 unit=km/h
